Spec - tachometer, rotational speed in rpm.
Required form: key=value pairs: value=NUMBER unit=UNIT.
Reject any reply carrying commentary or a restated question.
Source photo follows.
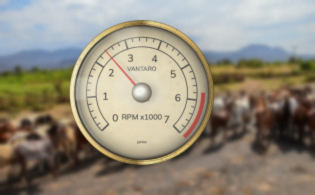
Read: value=2400 unit=rpm
